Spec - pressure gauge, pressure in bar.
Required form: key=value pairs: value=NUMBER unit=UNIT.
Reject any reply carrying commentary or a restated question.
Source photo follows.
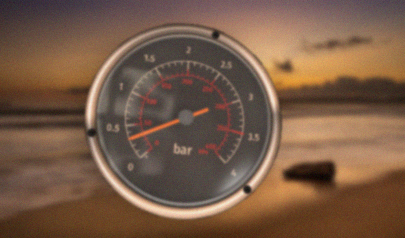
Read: value=0.3 unit=bar
